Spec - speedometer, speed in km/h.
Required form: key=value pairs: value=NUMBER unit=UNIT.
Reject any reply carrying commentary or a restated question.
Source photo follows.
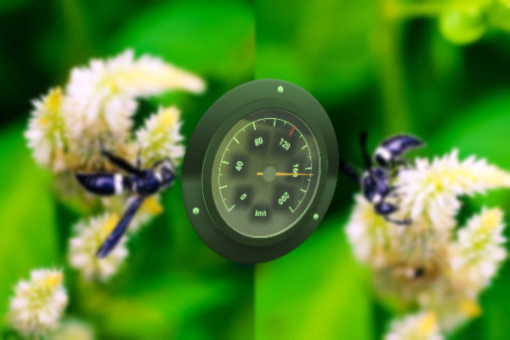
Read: value=165 unit=km/h
